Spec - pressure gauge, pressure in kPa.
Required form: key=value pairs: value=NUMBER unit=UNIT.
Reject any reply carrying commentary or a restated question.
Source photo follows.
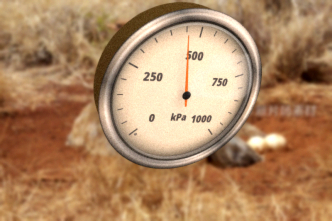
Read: value=450 unit=kPa
